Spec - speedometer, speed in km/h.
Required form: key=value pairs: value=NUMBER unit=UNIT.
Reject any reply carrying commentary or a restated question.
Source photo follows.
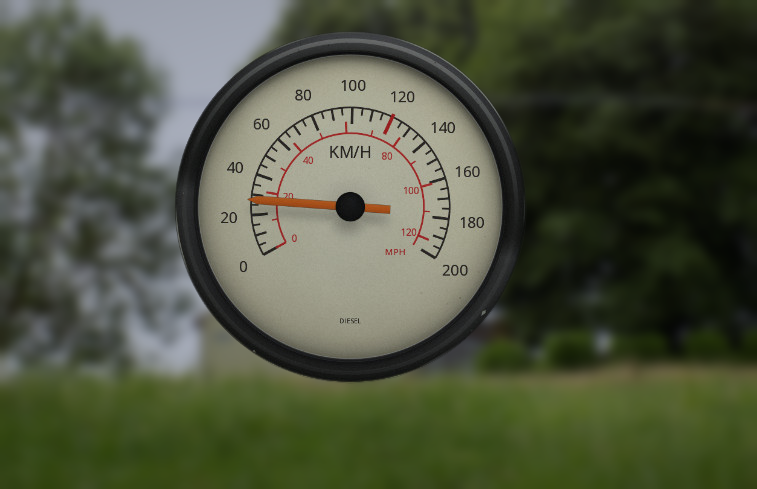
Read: value=27.5 unit=km/h
